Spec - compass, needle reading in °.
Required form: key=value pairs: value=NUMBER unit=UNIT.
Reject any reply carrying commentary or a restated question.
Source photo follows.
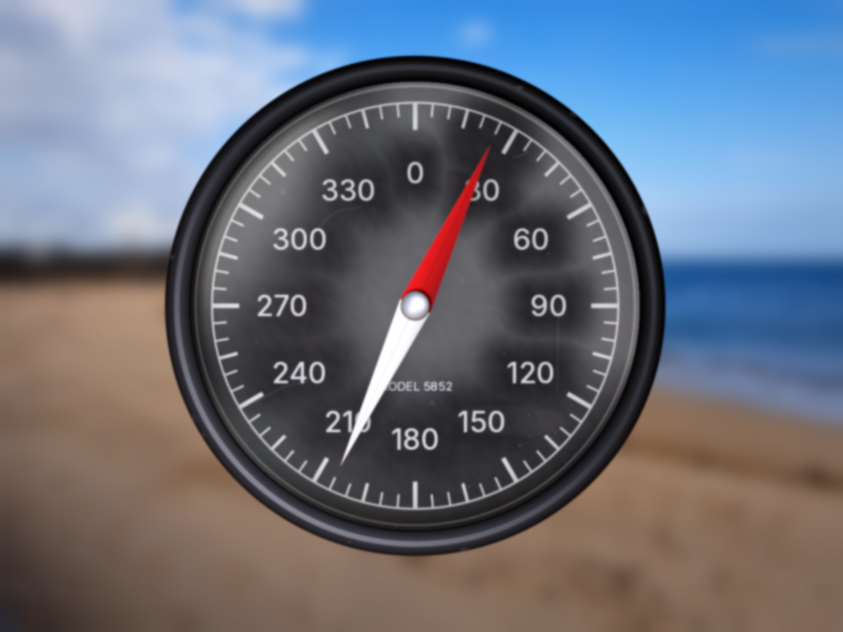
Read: value=25 unit=°
